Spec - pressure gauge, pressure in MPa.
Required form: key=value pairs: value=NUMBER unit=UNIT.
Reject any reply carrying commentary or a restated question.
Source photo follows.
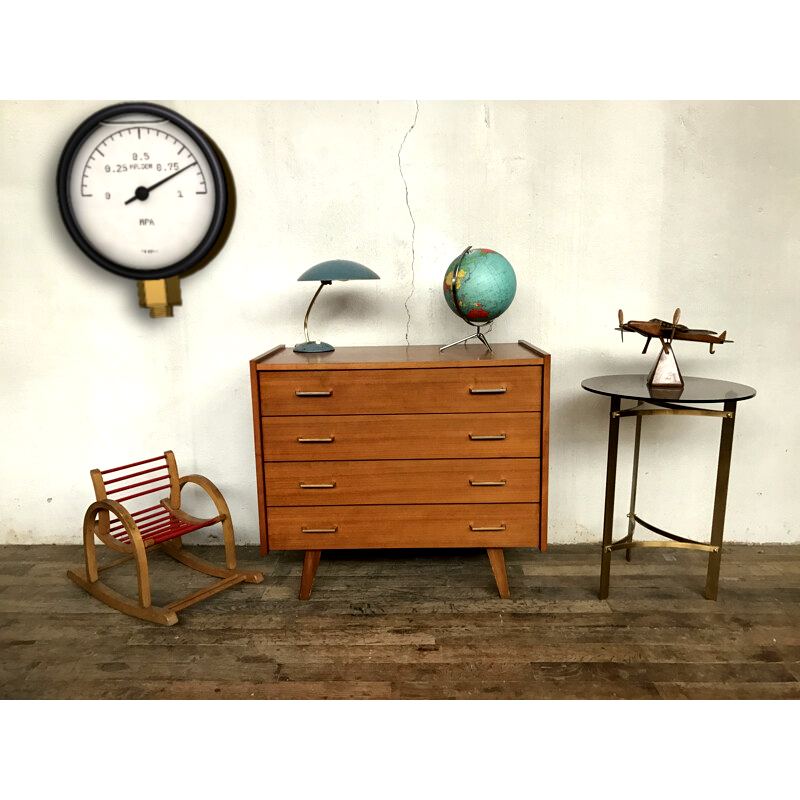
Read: value=0.85 unit=MPa
